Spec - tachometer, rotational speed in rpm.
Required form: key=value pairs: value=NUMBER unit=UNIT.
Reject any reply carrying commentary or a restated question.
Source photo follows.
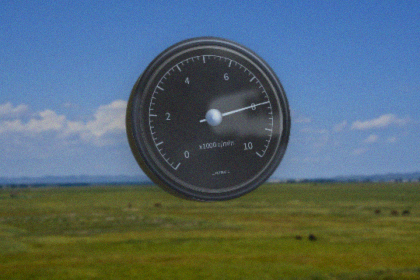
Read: value=8000 unit=rpm
